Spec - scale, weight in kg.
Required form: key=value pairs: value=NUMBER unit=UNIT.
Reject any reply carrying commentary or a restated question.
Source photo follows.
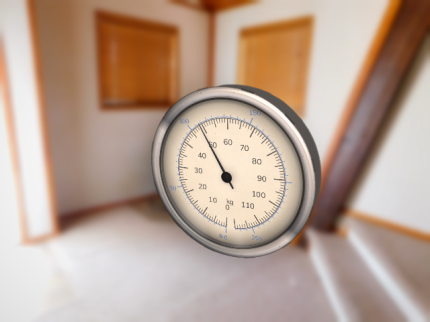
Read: value=50 unit=kg
